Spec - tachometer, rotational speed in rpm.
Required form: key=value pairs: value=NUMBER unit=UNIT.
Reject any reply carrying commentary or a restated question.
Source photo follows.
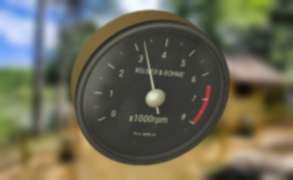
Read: value=3250 unit=rpm
